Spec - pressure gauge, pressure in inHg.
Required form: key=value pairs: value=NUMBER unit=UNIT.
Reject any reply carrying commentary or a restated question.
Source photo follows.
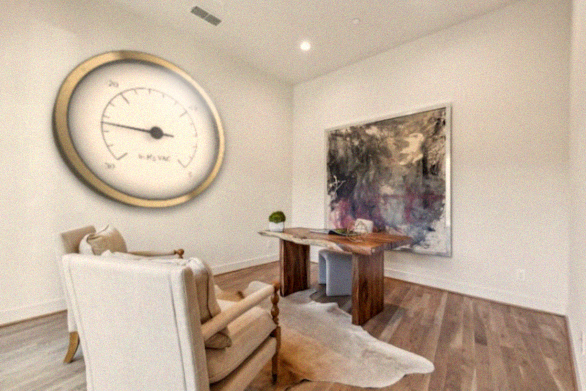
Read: value=-25 unit=inHg
